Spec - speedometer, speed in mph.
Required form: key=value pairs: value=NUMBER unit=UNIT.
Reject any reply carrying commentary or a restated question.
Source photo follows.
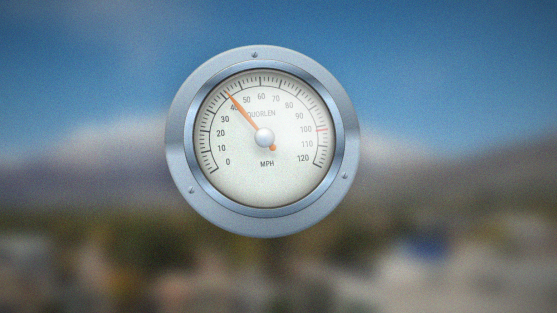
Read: value=42 unit=mph
